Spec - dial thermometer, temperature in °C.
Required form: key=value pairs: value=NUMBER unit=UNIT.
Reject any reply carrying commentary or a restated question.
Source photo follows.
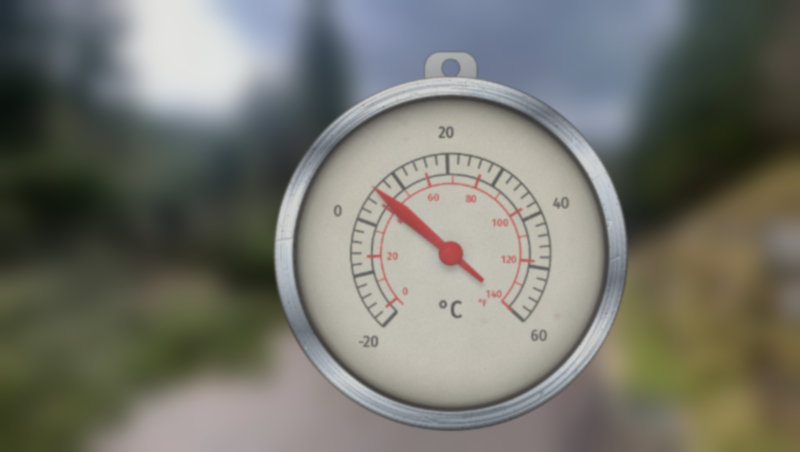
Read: value=6 unit=°C
